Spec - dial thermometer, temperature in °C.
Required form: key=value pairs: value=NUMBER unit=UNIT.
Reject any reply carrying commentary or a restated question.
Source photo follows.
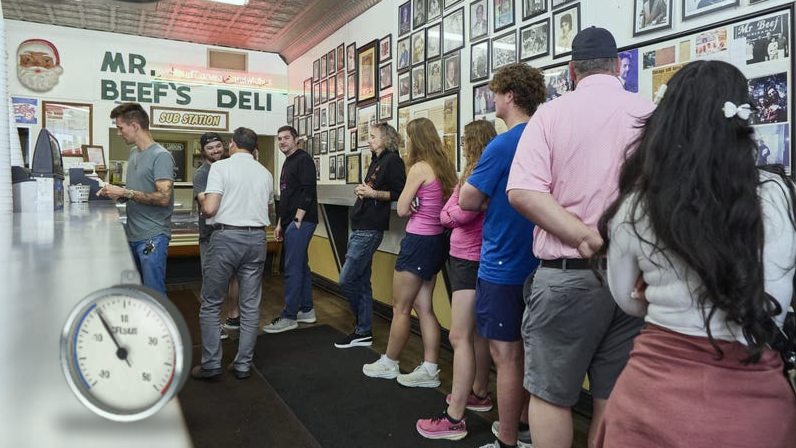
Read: value=0 unit=°C
